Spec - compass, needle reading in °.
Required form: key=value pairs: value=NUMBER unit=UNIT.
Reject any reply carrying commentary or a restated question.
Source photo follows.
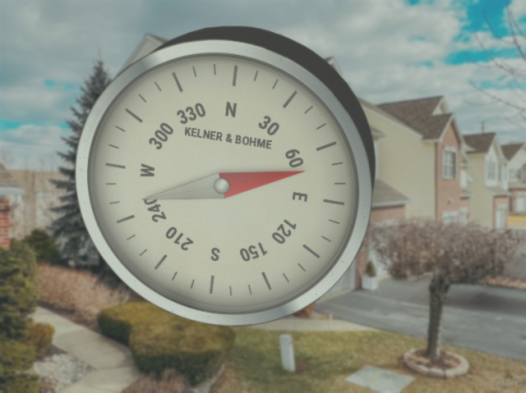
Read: value=70 unit=°
